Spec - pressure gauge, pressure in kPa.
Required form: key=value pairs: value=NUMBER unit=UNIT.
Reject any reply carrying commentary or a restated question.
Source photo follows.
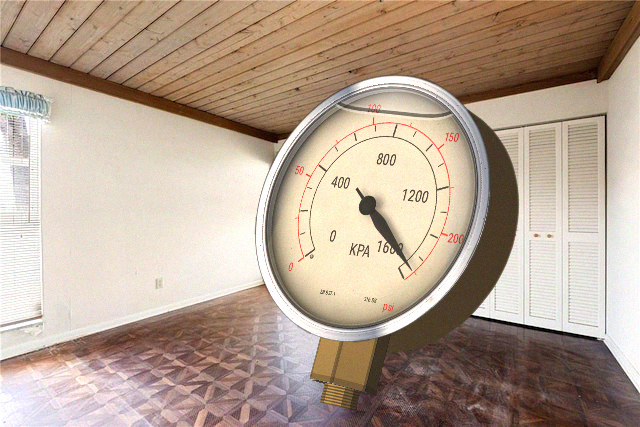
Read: value=1550 unit=kPa
